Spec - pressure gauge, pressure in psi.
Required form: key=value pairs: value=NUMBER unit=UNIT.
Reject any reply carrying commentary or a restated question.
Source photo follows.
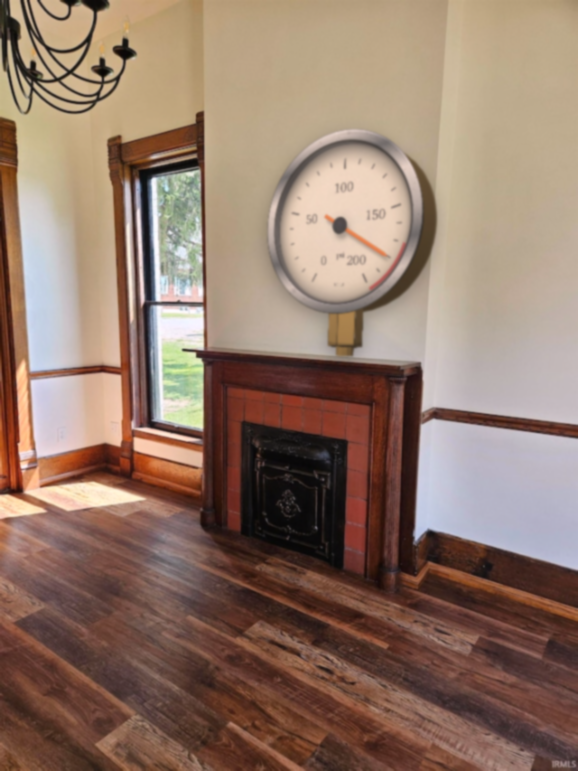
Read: value=180 unit=psi
